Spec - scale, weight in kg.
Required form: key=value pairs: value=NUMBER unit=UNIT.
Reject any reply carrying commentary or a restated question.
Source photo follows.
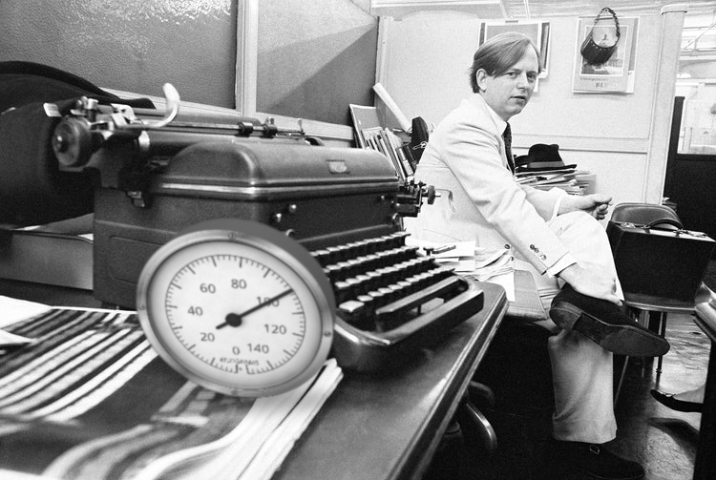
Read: value=100 unit=kg
